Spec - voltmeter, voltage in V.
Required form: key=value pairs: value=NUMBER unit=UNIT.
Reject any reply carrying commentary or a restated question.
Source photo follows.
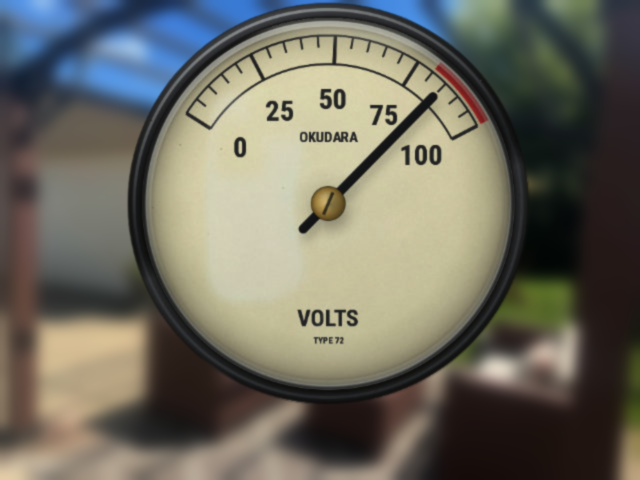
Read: value=85 unit=V
